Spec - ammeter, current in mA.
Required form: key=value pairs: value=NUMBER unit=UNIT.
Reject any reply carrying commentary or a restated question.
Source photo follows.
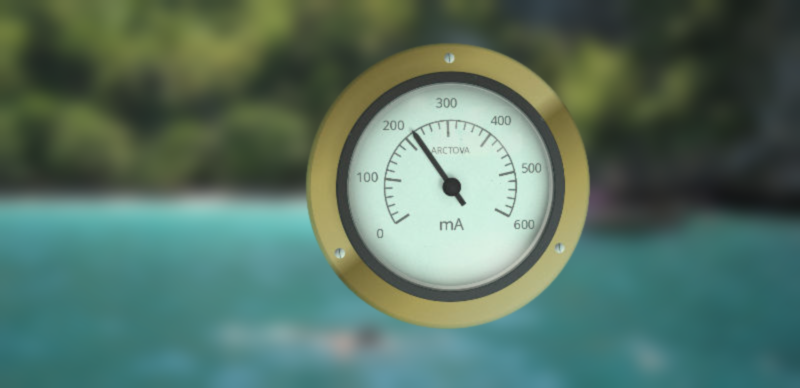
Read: value=220 unit=mA
